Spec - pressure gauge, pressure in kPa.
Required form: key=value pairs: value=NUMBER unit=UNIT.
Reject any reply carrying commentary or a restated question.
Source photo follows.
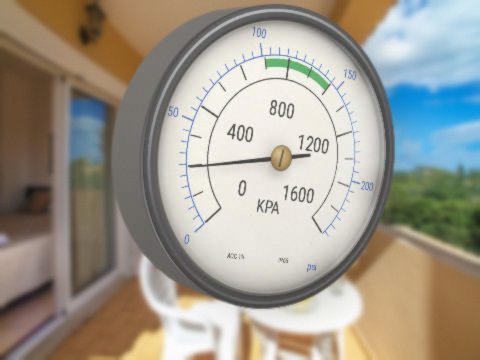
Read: value=200 unit=kPa
